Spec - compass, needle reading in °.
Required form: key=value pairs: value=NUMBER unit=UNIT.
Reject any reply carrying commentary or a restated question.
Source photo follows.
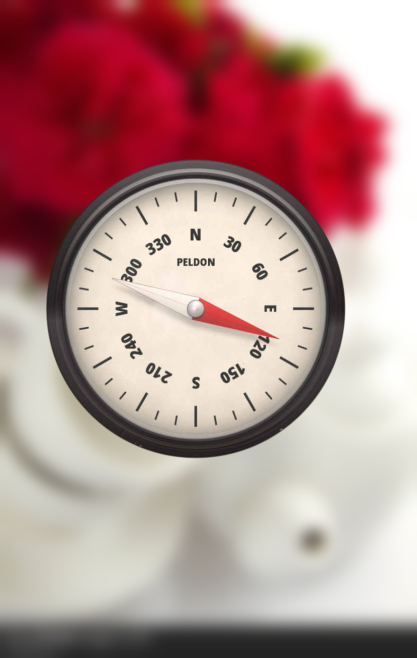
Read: value=110 unit=°
